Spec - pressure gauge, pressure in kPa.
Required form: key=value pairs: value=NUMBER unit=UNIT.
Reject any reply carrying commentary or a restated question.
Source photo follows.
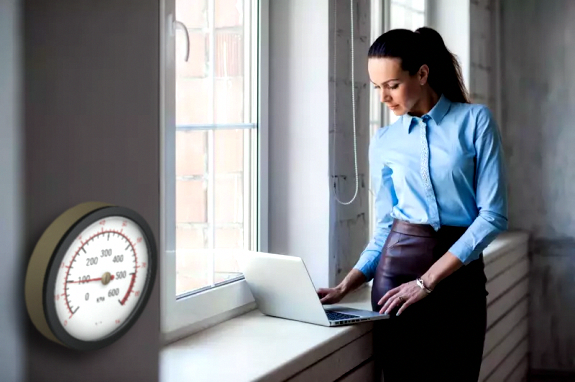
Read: value=100 unit=kPa
